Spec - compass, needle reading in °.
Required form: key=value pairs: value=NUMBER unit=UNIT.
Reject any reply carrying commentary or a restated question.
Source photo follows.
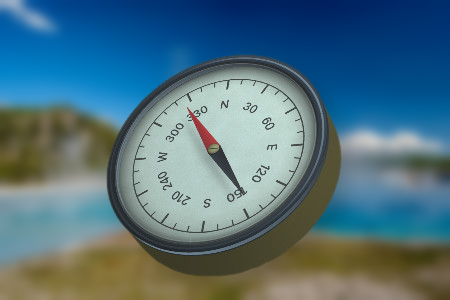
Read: value=325 unit=°
